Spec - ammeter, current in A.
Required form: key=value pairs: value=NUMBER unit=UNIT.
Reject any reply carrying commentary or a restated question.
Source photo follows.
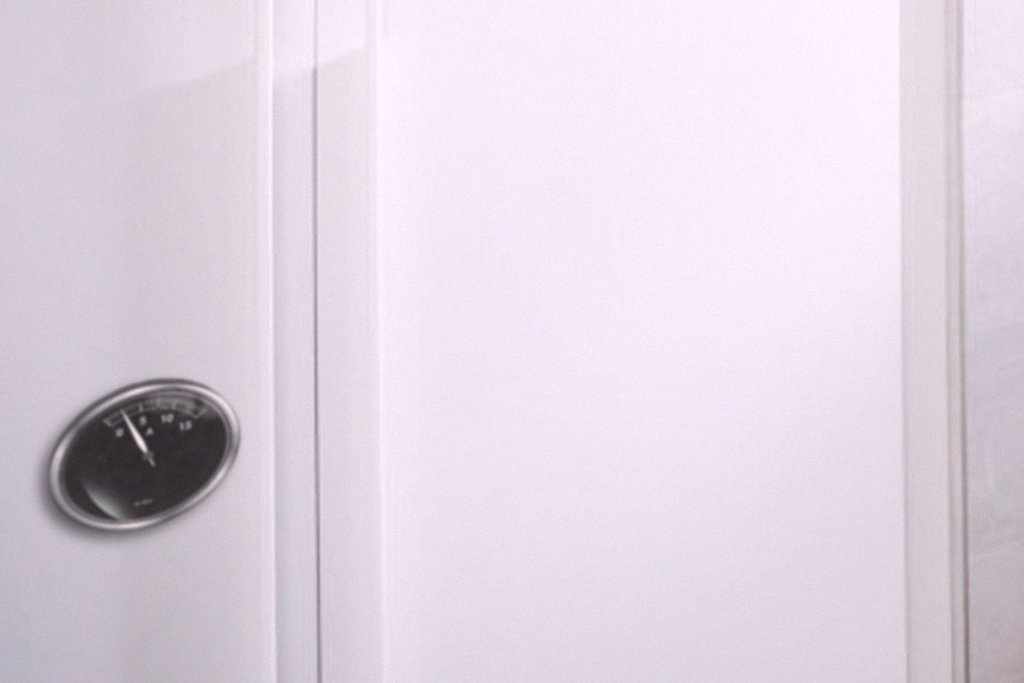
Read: value=2.5 unit=A
